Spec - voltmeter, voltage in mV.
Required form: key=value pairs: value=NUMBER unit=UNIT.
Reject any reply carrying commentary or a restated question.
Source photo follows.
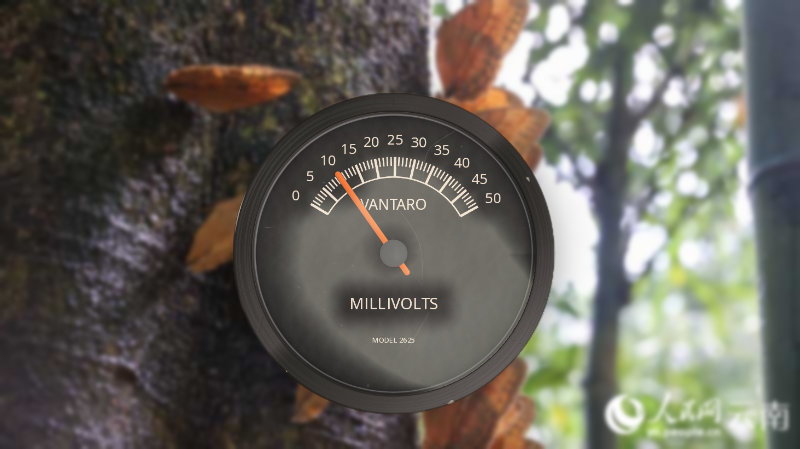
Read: value=10 unit=mV
